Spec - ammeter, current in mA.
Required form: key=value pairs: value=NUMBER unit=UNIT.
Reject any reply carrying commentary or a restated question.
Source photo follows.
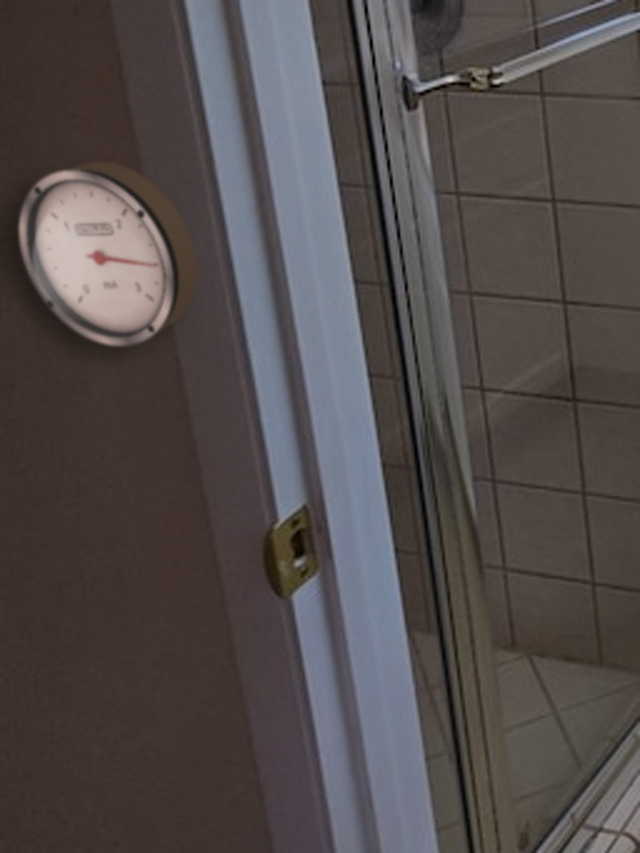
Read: value=2.6 unit=mA
